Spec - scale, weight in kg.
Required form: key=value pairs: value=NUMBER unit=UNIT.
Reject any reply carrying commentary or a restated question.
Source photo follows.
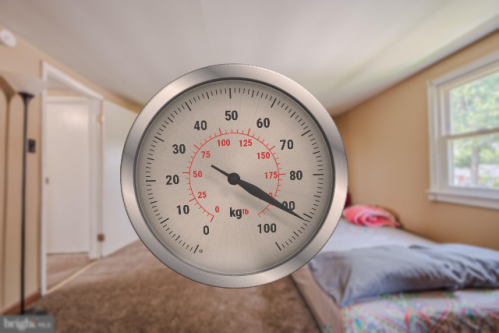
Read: value=91 unit=kg
